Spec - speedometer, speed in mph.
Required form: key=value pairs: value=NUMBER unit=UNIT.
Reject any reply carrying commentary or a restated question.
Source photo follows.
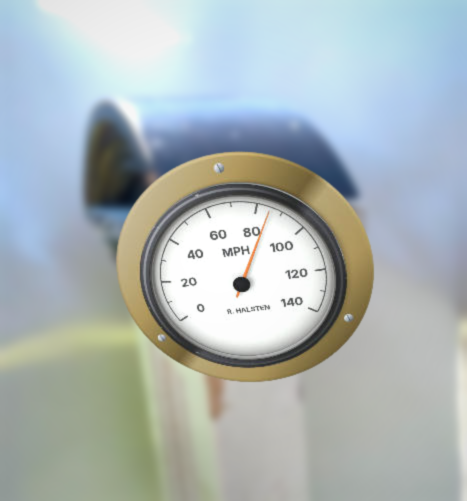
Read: value=85 unit=mph
